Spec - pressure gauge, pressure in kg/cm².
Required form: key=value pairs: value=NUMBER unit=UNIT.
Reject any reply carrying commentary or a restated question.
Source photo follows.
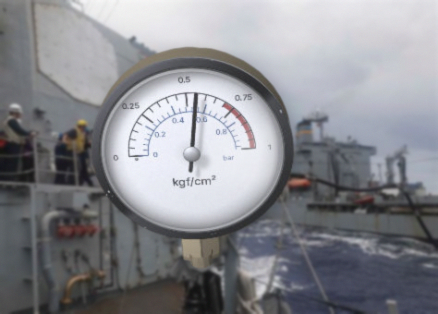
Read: value=0.55 unit=kg/cm²
